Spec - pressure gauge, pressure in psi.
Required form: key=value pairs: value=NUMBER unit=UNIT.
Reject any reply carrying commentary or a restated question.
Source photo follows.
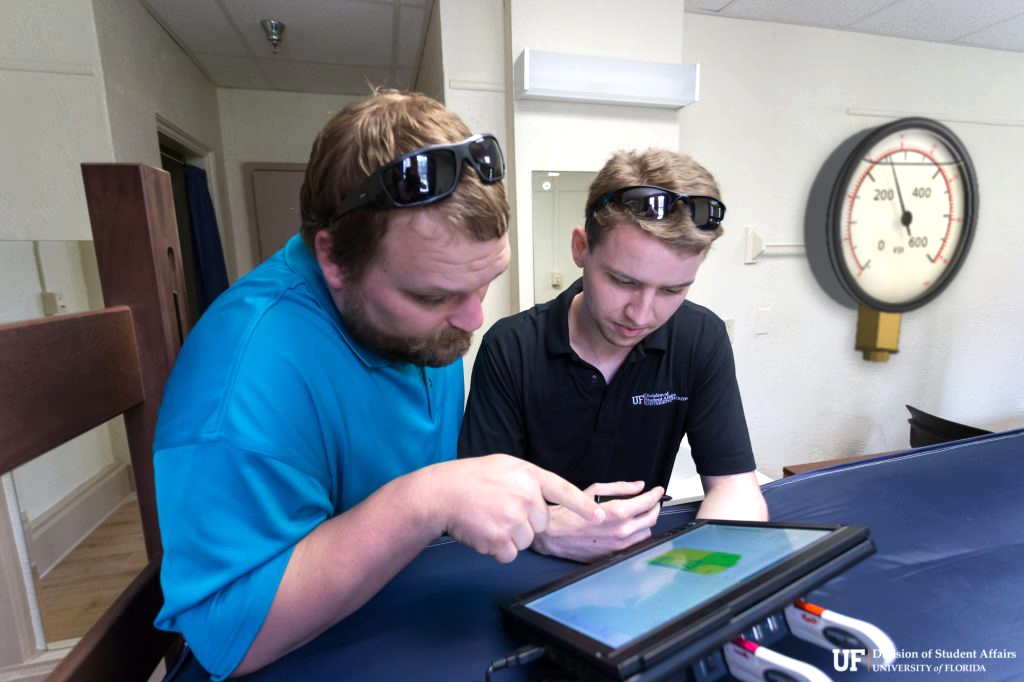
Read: value=250 unit=psi
